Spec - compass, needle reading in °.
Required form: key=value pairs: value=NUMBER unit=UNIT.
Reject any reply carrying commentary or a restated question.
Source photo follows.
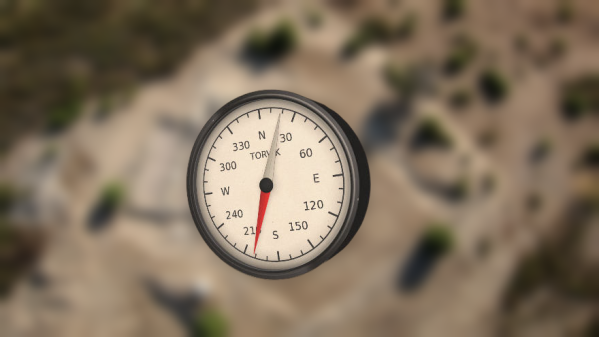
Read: value=200 unit=°
